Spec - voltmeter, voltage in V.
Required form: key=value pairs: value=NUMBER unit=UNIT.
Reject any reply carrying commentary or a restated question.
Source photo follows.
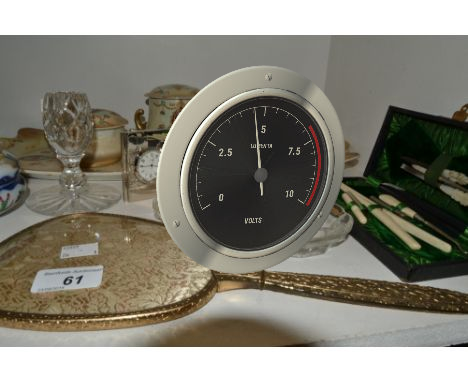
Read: value=4.5 unit=V
